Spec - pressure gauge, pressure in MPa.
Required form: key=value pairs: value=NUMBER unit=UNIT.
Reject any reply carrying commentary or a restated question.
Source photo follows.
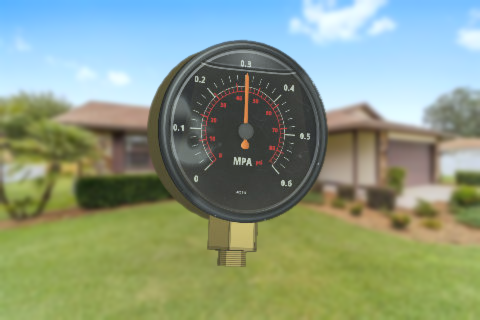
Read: value=0.3 unit=MPa
